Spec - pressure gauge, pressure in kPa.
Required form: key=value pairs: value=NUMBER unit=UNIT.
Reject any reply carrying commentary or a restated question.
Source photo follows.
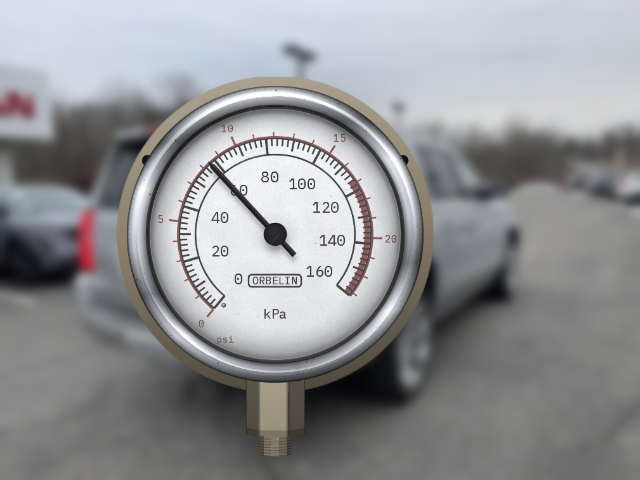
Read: value=58 unit=kPa
